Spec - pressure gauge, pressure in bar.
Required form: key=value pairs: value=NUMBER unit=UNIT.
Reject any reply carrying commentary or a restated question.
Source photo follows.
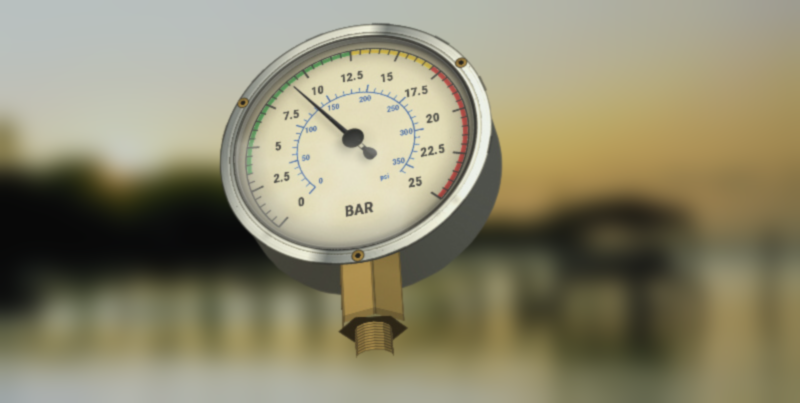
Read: value=9 unit=bar
